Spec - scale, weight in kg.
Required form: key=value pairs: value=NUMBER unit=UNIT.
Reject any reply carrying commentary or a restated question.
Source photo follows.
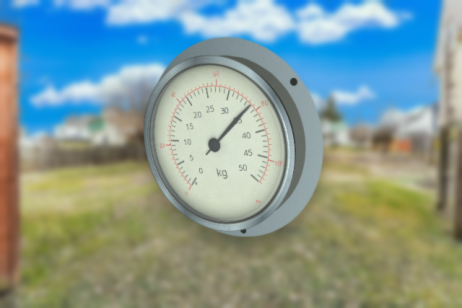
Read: value=35 unit=kg
